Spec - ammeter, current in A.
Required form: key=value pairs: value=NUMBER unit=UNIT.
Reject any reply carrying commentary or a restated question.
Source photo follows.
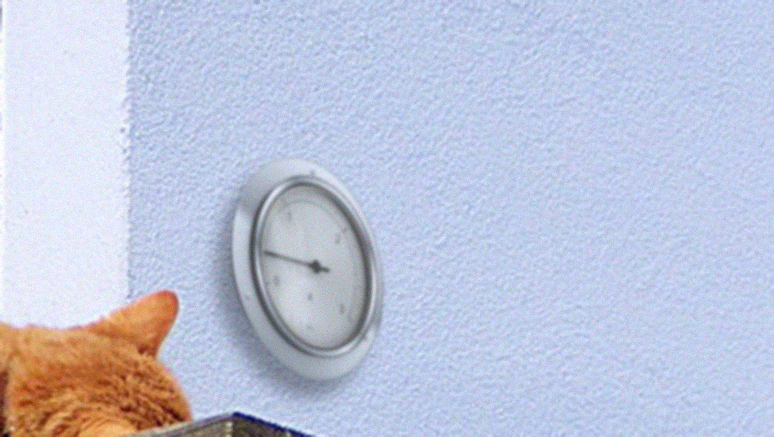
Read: value=0.3 unit=A
